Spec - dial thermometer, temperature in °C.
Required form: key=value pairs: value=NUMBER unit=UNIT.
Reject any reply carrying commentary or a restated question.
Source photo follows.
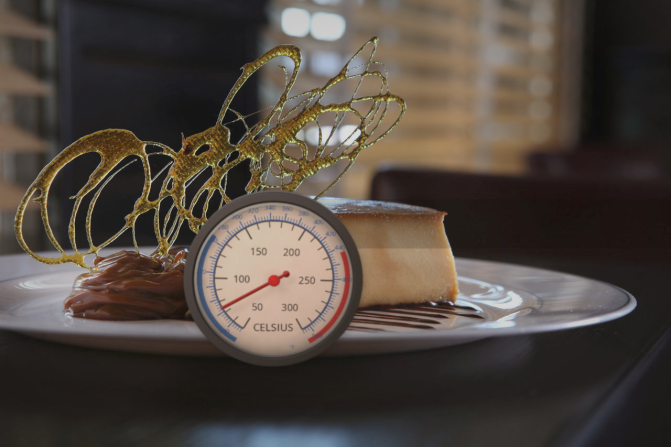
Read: value=75 unit=°C
